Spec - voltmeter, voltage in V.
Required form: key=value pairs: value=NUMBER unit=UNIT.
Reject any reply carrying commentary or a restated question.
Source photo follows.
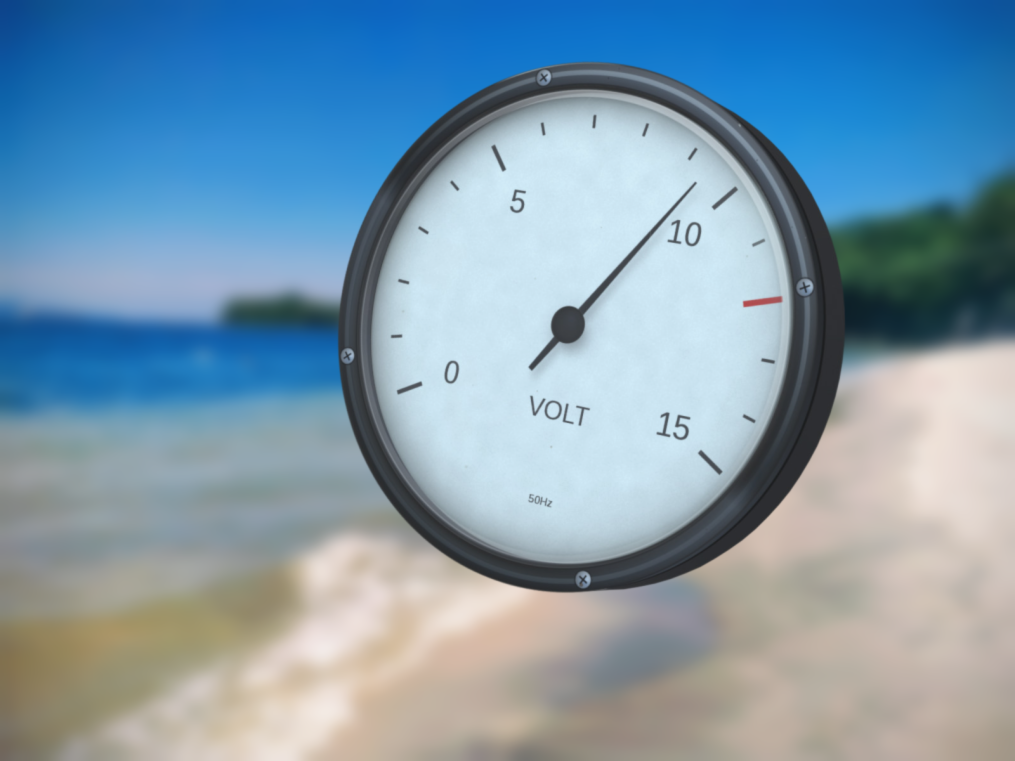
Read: value=9.5 unit=V
